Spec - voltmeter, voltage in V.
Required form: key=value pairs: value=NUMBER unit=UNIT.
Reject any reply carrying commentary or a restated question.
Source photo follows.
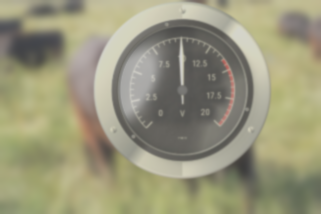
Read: value=10 unit=V
